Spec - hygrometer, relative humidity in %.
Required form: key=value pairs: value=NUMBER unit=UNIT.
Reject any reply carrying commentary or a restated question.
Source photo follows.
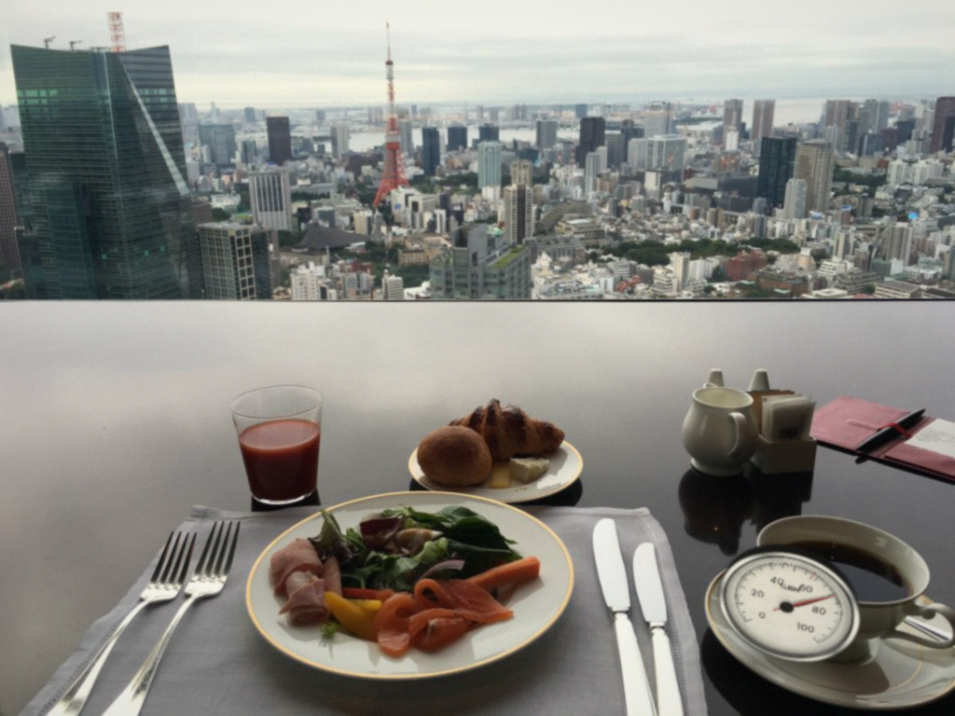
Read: value=70 unit=%
